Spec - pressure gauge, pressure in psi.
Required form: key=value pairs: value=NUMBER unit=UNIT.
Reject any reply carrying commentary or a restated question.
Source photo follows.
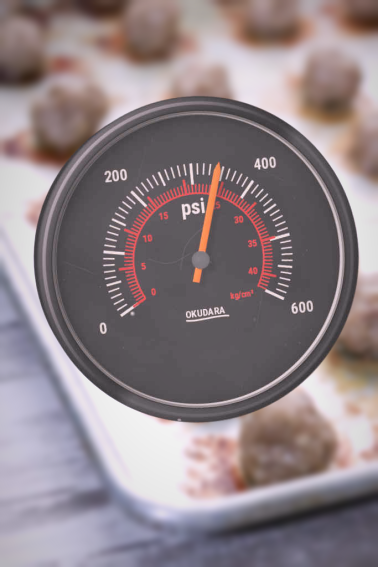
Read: value=340 unit=psi
